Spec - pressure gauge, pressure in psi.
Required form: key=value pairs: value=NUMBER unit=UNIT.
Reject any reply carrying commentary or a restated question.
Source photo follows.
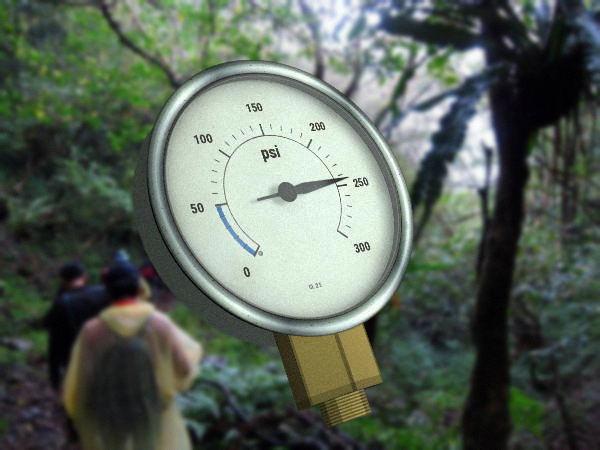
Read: value=245 unit=psi
